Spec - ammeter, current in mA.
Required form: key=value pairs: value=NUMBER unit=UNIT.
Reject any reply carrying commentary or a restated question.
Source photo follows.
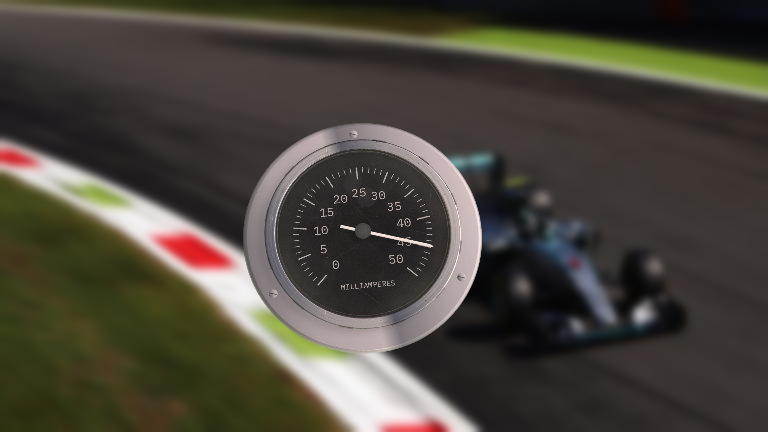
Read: value=45 unit=mA
